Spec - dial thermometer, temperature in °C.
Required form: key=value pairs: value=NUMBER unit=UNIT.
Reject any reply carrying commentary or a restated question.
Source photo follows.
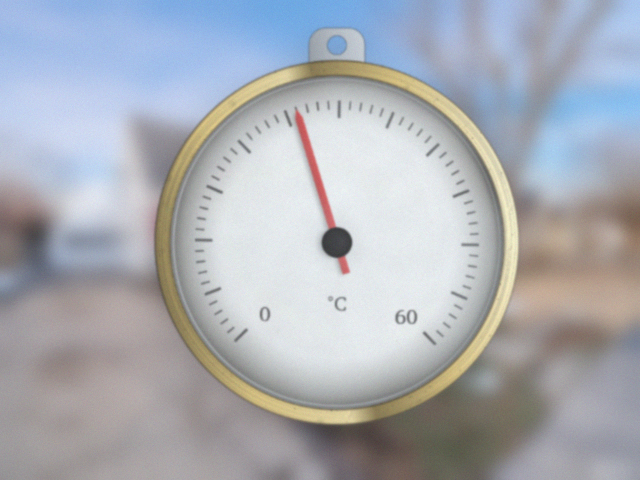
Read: value=26 unit=°C
